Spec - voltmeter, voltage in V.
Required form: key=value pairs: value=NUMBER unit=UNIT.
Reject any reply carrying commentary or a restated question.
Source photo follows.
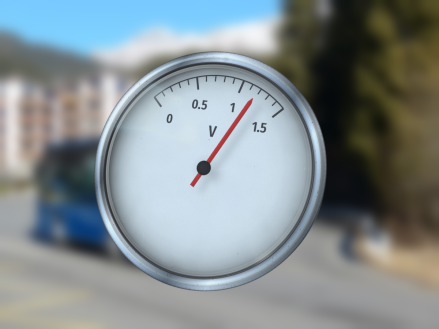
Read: value=1.2 unit=V
